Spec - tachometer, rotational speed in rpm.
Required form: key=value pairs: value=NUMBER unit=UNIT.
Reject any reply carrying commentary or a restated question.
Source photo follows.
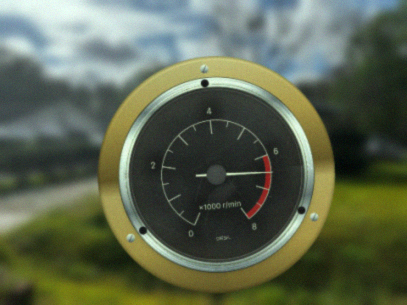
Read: value=6500 unit=rpm
